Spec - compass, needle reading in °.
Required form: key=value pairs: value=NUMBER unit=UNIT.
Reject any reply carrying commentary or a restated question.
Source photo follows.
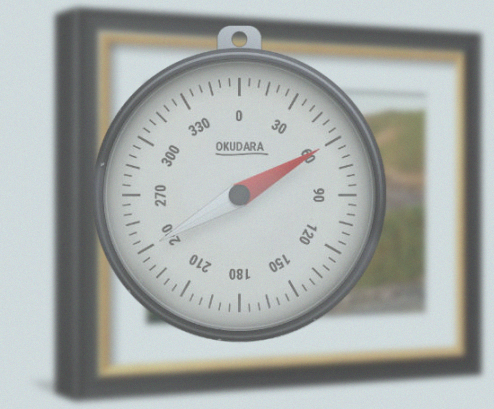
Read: value=60 unit=°
